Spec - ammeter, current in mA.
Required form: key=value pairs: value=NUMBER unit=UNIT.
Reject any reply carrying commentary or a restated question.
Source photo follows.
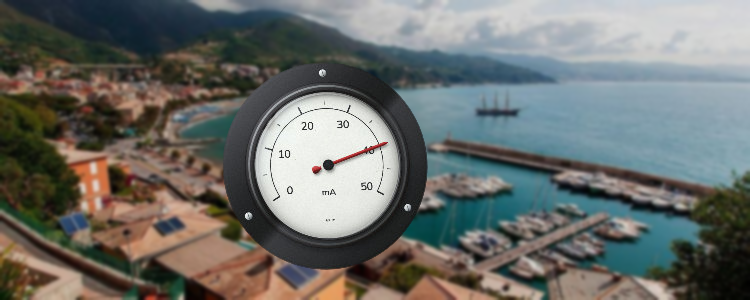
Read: value=40 unit=mA
